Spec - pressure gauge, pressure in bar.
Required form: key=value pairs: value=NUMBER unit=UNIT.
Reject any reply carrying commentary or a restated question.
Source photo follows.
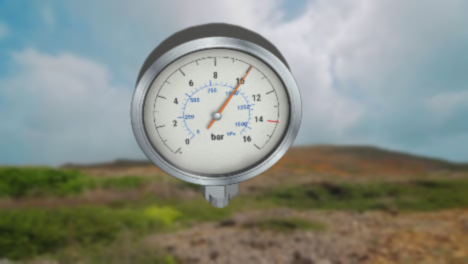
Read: value=10 unit=bar
